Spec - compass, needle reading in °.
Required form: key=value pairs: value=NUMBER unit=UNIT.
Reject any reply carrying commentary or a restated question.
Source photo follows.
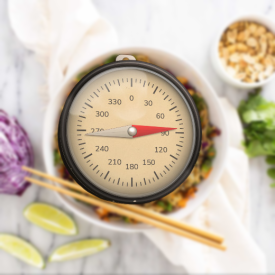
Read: value=85 unit=°
